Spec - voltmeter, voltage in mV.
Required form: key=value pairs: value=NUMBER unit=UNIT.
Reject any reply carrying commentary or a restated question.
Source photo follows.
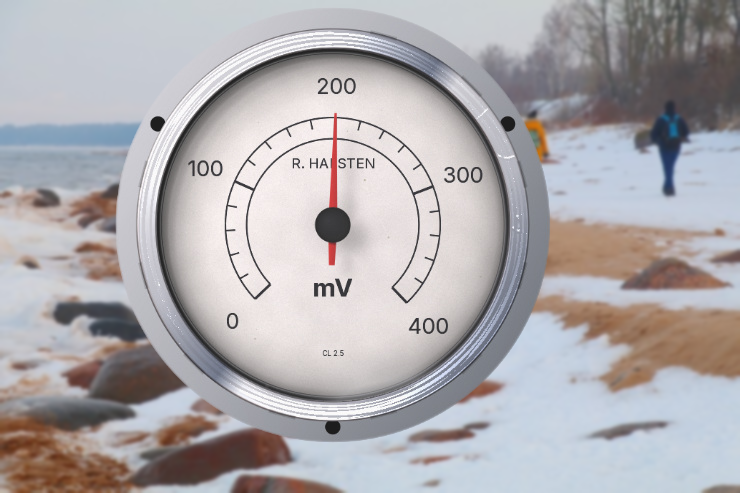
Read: value=200 unit=mV
